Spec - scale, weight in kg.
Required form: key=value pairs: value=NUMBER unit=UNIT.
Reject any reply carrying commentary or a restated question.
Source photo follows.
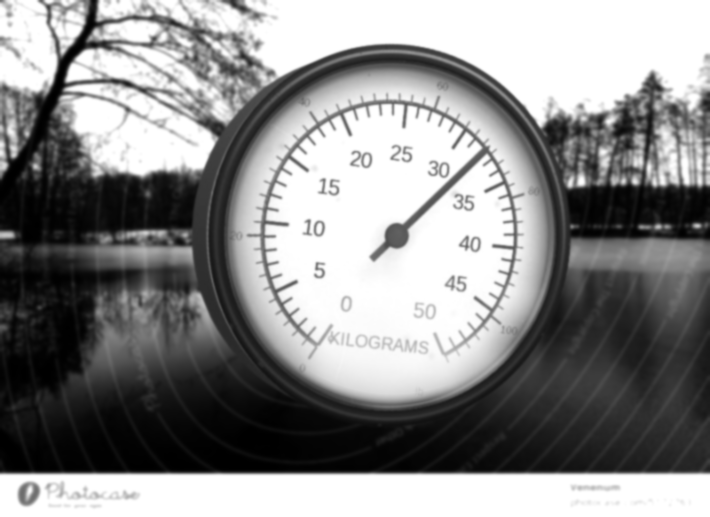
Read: value=32 unit=kg
